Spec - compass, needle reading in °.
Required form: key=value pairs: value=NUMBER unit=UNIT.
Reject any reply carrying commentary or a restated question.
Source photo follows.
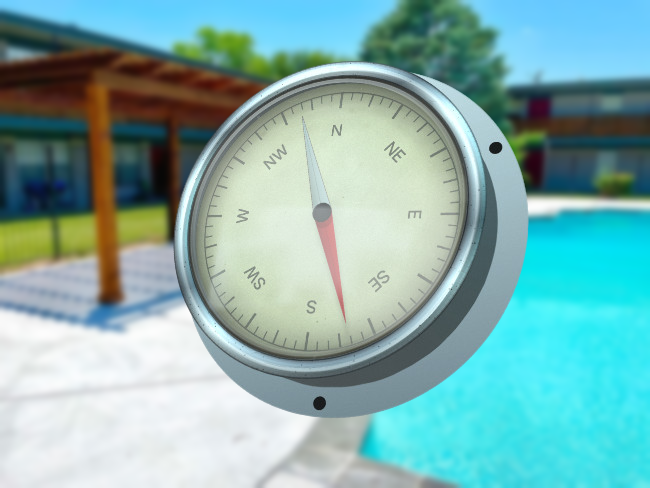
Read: value=160 unit=°
